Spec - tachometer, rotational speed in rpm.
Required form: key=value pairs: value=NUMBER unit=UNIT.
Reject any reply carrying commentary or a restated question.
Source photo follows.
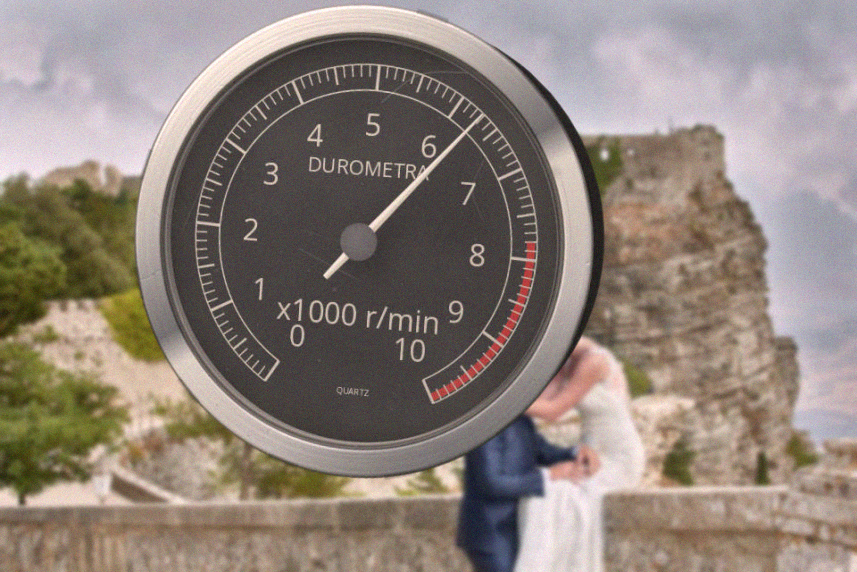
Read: value=6300 unit=rpm
